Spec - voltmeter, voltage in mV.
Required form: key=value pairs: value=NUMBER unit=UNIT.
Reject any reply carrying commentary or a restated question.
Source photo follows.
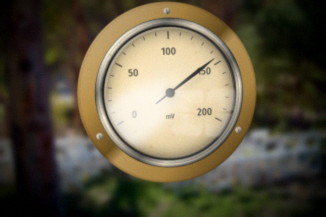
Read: value=145 unit=mV
